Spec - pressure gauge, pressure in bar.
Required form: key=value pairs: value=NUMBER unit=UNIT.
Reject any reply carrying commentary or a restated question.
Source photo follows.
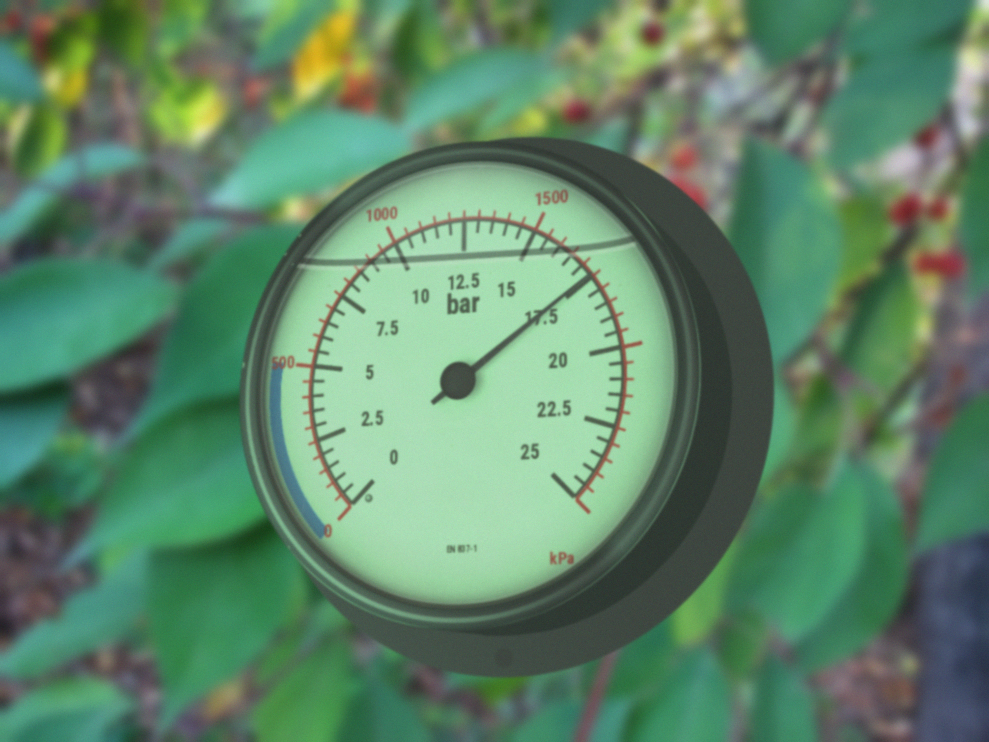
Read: value=17.5 unit=bar
